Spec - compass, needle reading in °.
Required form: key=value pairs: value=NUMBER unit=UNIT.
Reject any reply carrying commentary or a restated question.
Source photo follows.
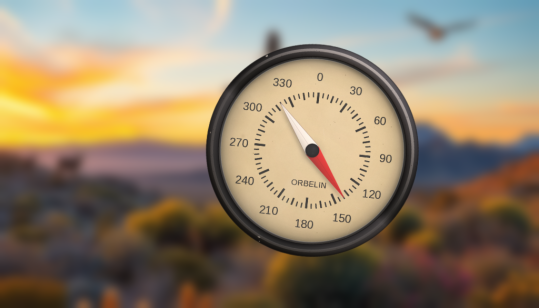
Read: value=140 unit=°
